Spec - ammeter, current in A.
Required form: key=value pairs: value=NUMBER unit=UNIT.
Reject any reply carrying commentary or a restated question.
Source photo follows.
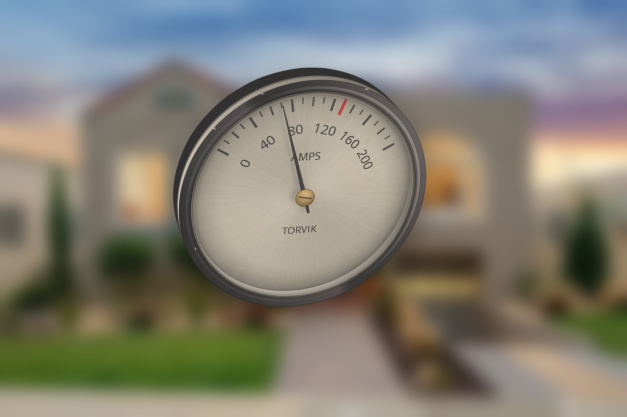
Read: value=70 unit=A
